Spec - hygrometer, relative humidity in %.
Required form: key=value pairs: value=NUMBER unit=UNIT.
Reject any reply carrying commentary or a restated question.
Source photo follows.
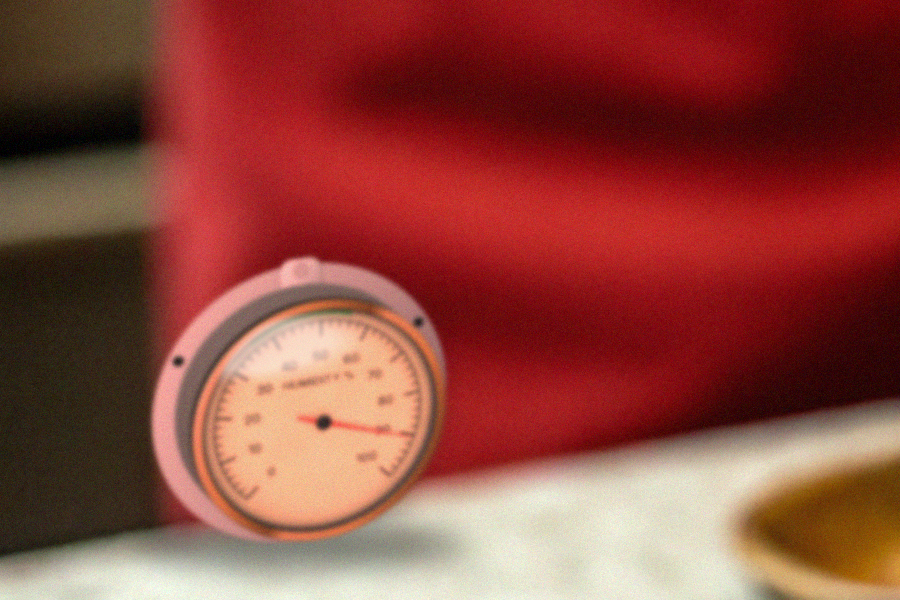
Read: value=90 unit=%
